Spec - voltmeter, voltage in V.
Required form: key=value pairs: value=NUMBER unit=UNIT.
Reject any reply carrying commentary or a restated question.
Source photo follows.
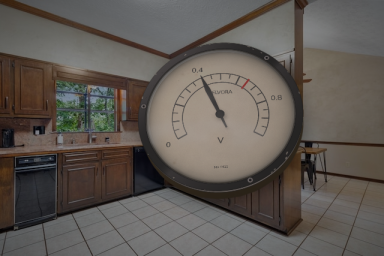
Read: value=0.4 unit=V
